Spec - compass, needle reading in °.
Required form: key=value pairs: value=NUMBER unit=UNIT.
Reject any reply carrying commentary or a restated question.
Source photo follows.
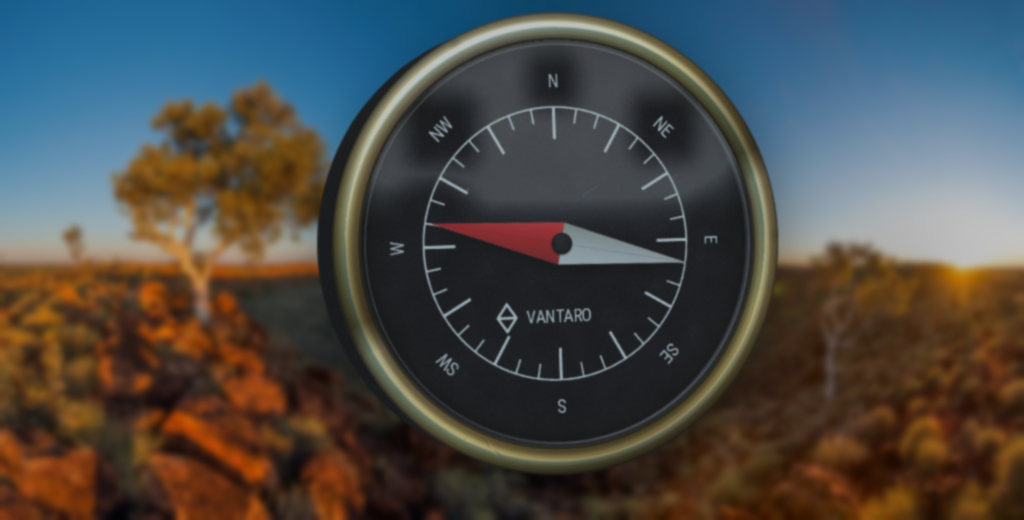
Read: value=280 unit=°
